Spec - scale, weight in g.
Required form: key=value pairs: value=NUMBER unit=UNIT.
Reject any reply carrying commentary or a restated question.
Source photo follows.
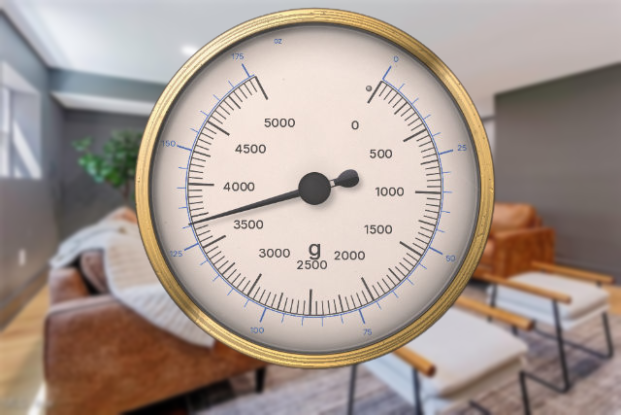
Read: value=3700 unit=g
